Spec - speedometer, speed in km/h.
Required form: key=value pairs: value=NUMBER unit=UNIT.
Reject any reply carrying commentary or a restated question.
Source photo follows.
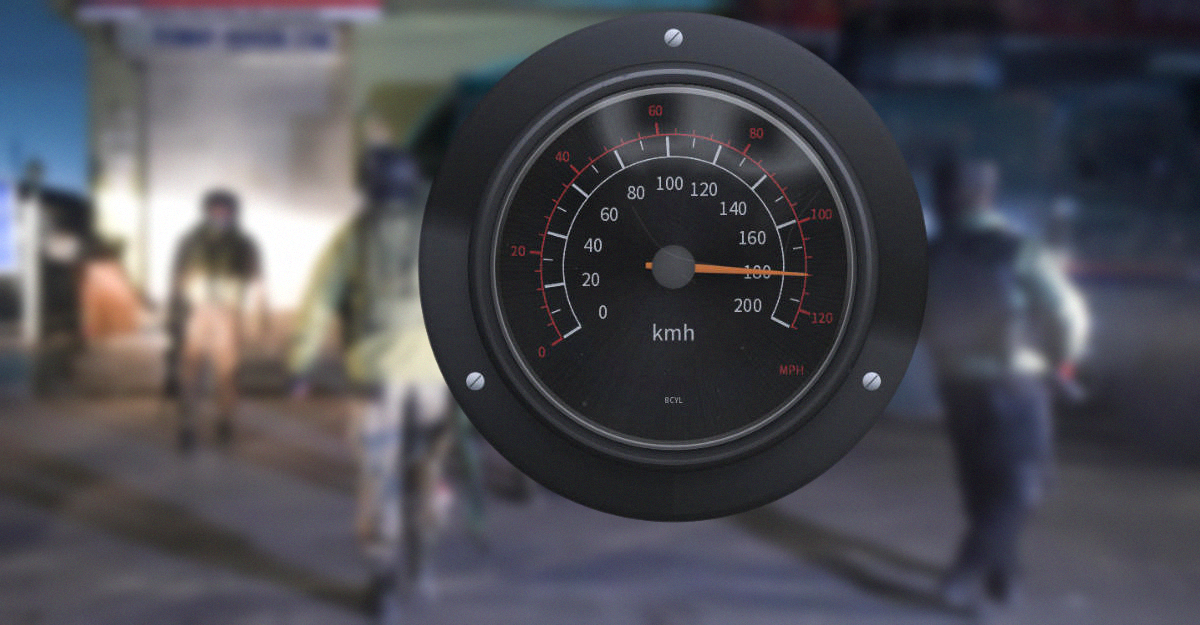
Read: value=180 unit=km/h
